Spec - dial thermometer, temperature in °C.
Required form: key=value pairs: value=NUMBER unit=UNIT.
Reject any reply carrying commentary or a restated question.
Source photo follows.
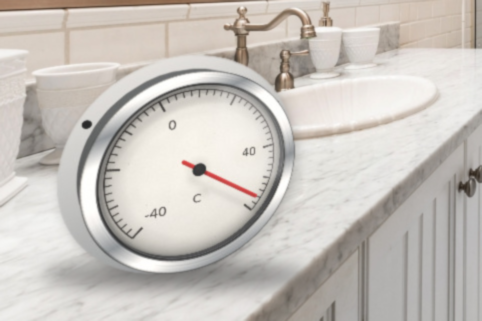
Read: value=56 unit=°C
